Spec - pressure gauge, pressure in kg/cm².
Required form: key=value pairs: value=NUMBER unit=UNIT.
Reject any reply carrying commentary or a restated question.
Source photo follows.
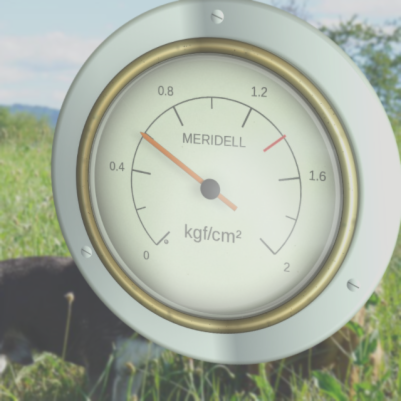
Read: value=0.6 unit=kg/cm²
